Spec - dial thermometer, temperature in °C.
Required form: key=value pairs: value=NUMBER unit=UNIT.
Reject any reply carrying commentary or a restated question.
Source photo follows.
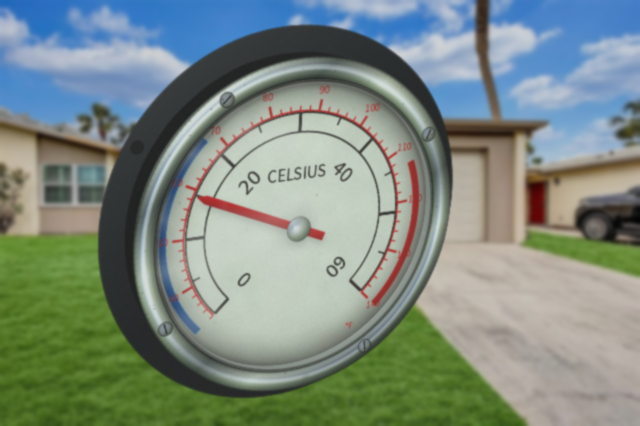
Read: value=15 unit=°C
